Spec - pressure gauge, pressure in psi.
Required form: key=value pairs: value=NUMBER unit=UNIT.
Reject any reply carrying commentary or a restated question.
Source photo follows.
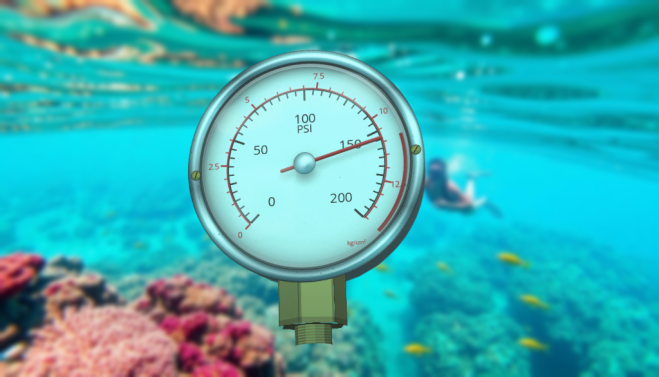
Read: value=155 unit=psi
